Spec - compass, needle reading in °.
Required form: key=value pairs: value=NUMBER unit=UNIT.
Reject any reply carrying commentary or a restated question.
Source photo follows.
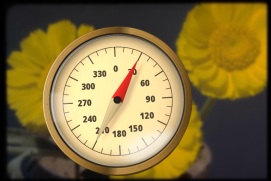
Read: value=30 unit=°
